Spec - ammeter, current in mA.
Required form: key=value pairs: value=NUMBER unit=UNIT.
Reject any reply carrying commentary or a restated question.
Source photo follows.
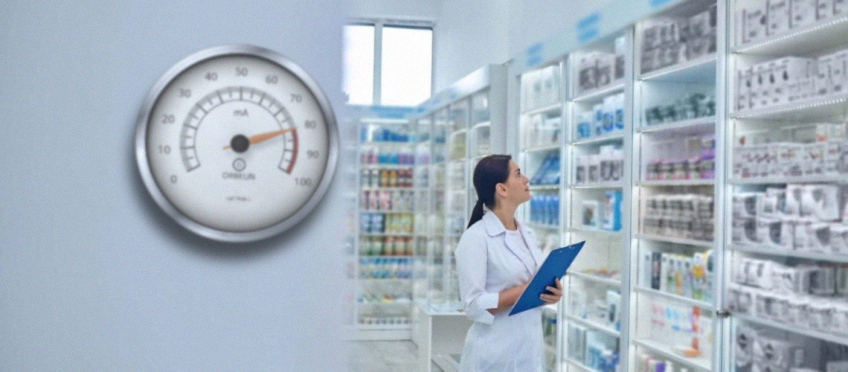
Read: value=80 unit=mA
